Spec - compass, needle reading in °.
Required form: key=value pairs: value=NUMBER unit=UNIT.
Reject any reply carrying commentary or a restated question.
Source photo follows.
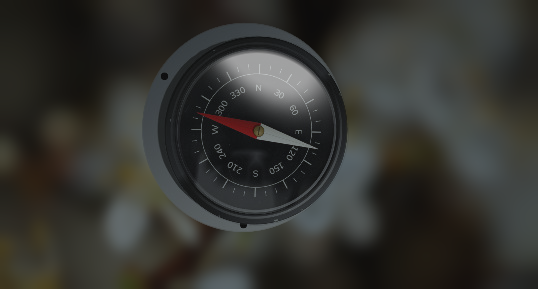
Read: value=285 unit=°
